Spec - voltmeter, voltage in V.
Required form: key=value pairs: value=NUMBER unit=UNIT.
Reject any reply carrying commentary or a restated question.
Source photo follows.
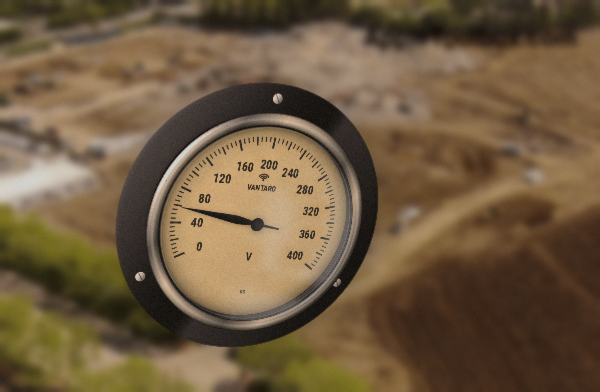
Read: value=60 unit=V
